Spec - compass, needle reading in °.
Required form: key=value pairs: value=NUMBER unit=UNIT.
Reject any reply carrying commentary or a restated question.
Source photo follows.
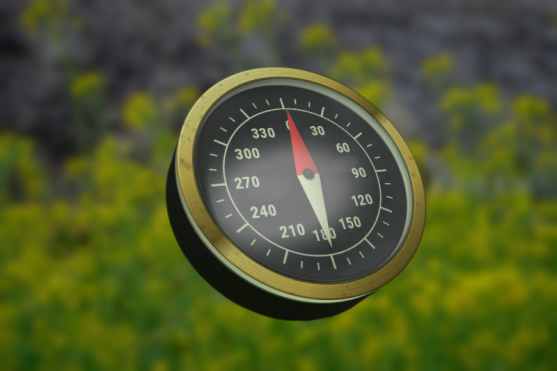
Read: value=0 unit=°
